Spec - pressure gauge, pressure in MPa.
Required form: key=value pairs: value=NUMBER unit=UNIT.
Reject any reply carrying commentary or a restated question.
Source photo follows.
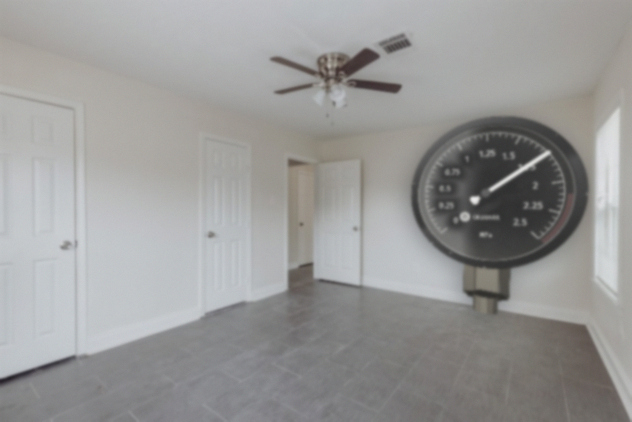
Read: value=1.75 unit=MPa
